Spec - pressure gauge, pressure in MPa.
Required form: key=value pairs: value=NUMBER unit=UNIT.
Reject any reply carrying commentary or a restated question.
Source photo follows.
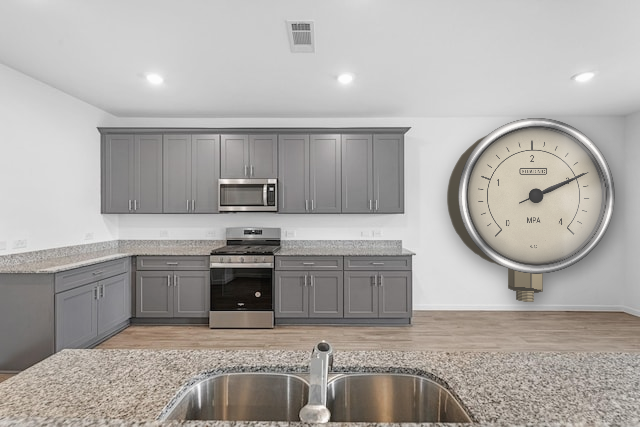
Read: value=3 unit=MPa
